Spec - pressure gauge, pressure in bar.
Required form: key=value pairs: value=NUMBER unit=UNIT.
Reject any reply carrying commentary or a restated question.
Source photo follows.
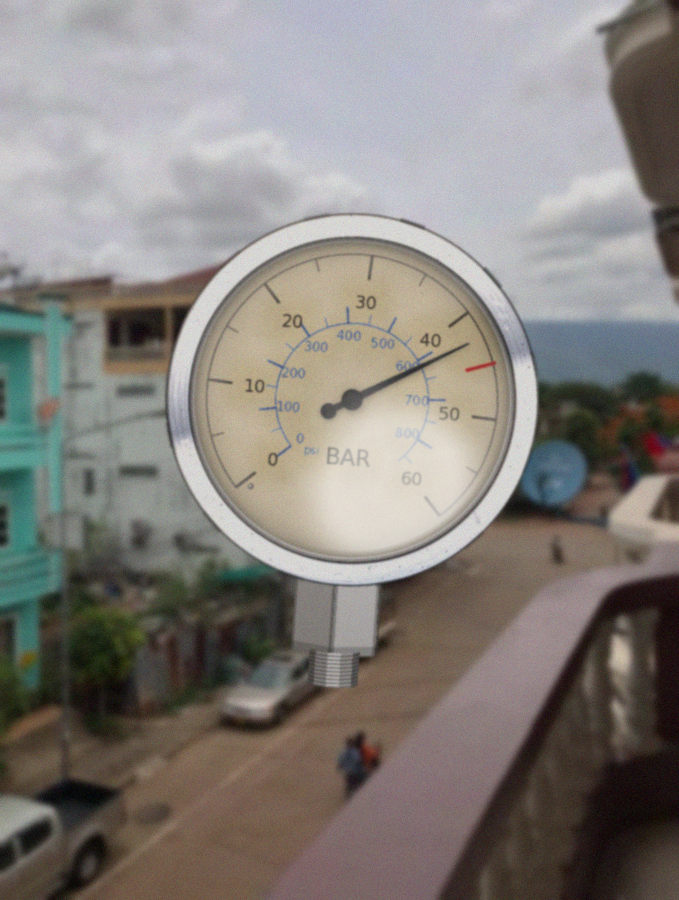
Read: value=42.5 unit=bar
